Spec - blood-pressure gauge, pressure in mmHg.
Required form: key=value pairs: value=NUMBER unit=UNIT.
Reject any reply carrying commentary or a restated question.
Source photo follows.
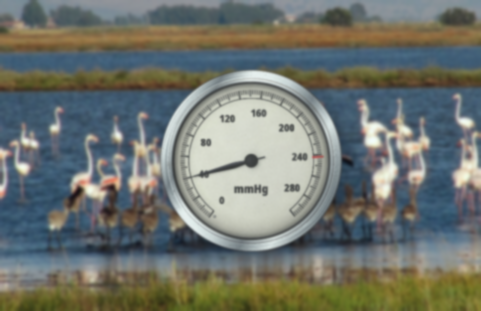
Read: value=40 unit=mmHg
